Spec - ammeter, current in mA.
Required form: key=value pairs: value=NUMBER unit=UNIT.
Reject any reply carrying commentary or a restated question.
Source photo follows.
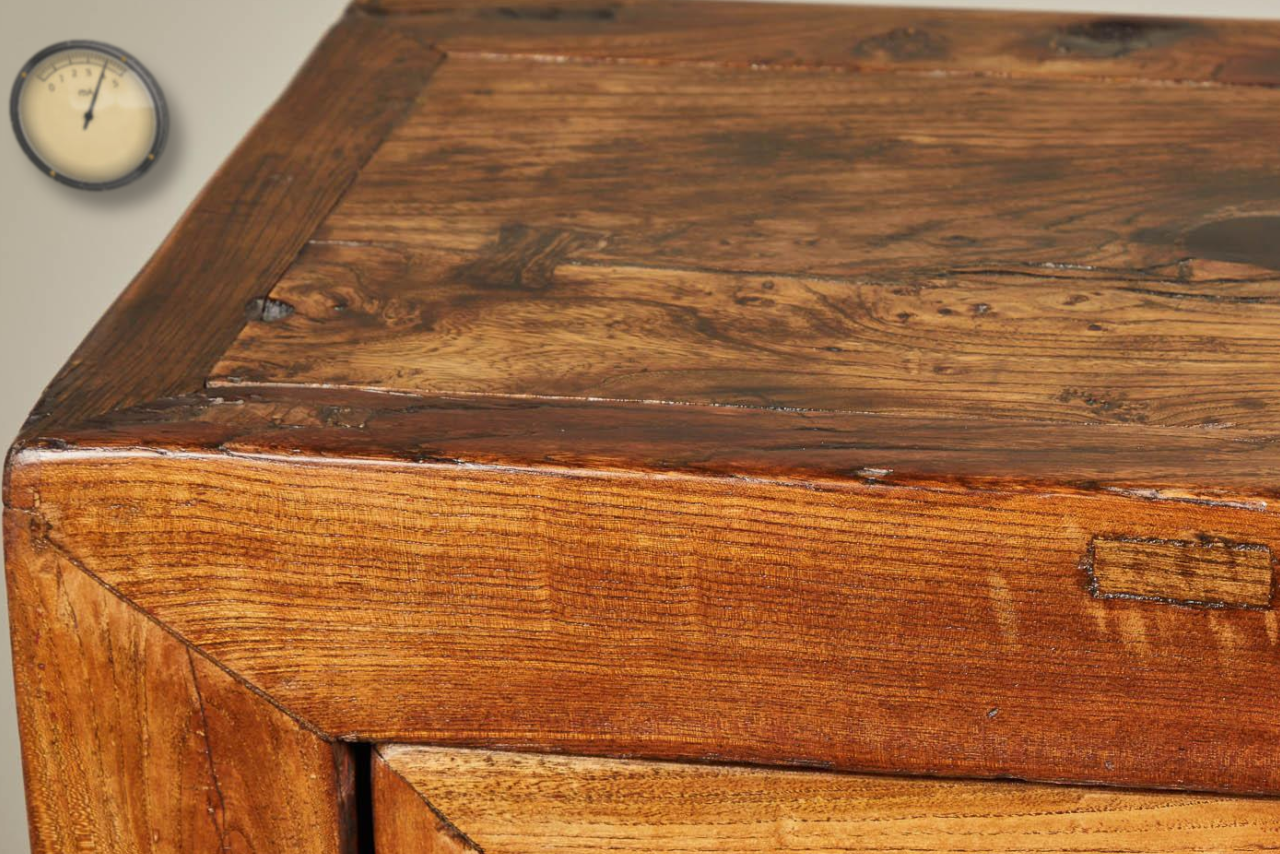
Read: value=4 unit=mA
